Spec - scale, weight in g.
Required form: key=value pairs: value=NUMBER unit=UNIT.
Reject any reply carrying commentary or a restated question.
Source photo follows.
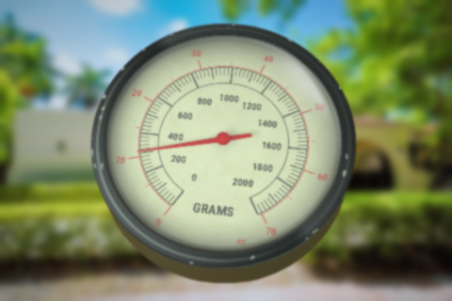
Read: value=300 unit=g
